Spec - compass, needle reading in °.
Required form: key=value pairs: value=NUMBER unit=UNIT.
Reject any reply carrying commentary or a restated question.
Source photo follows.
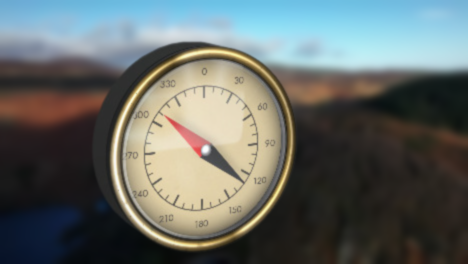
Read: value=310 unit=°
